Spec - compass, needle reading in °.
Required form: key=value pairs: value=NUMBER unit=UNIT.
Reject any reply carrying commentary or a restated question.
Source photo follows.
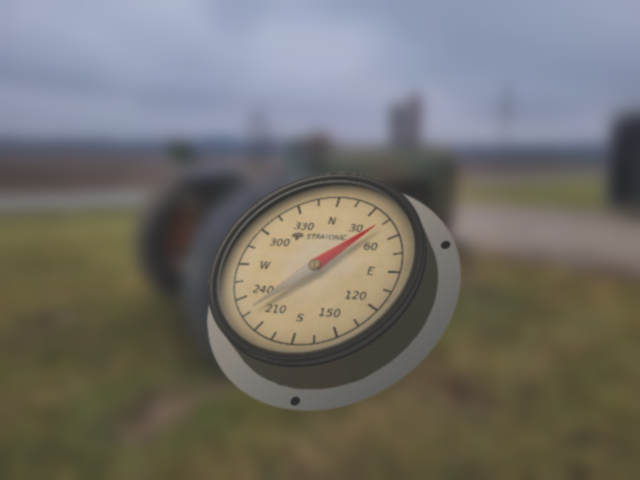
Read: value=45 unit=°
